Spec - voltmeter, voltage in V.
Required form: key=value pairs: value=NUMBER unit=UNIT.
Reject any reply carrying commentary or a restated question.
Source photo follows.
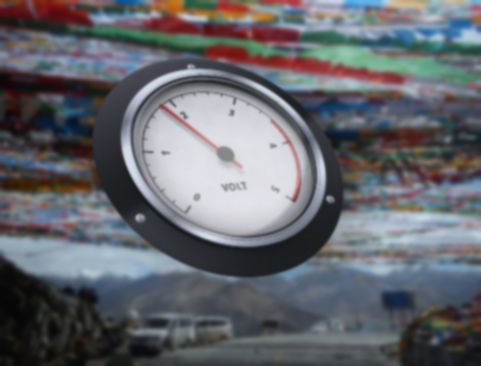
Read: value=1.8 unit=V
